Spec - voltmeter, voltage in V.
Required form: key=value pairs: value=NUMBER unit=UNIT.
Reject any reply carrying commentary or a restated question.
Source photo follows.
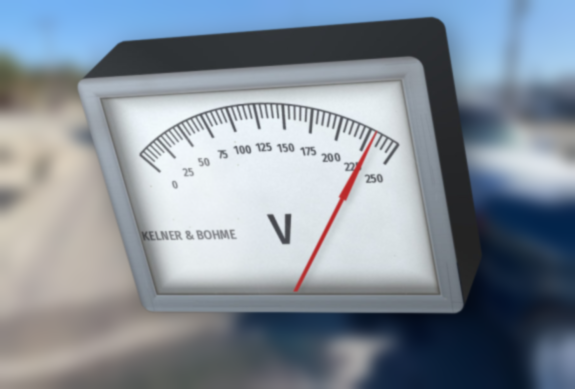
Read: value=230 unit=V
